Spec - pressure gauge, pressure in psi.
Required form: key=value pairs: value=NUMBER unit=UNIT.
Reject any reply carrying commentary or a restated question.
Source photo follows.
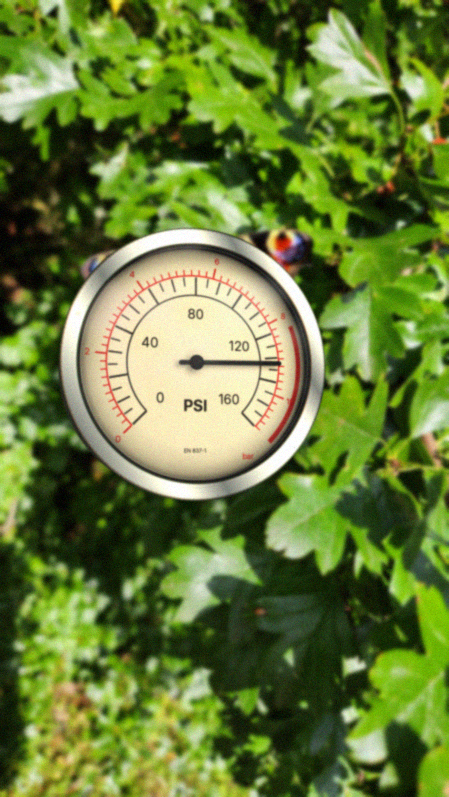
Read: value=132.5 unit=psi
